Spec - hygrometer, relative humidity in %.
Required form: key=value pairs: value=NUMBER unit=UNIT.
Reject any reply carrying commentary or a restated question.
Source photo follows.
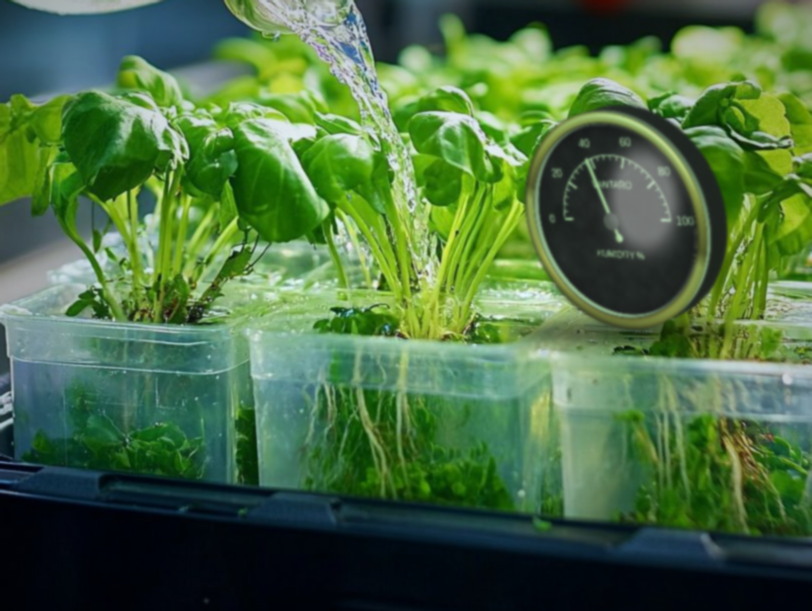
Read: value=40 unit=%
